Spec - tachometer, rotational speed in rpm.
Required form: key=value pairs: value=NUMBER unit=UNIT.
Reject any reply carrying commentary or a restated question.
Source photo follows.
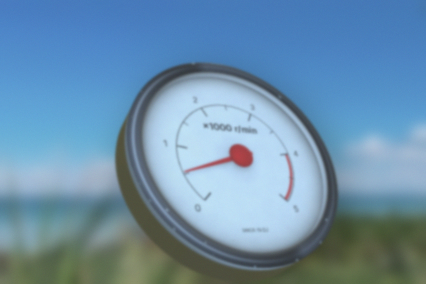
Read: value=500 unit=rpm
